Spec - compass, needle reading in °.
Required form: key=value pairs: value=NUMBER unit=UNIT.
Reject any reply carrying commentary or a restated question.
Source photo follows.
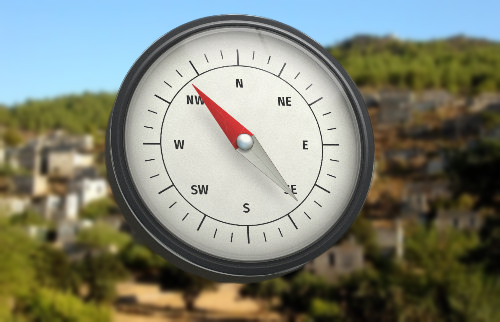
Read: value=320 unit=°
